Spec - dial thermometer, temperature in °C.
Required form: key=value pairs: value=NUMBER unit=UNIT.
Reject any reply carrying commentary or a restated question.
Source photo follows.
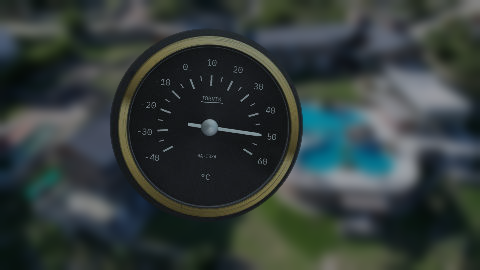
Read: value=50 unit=°C
